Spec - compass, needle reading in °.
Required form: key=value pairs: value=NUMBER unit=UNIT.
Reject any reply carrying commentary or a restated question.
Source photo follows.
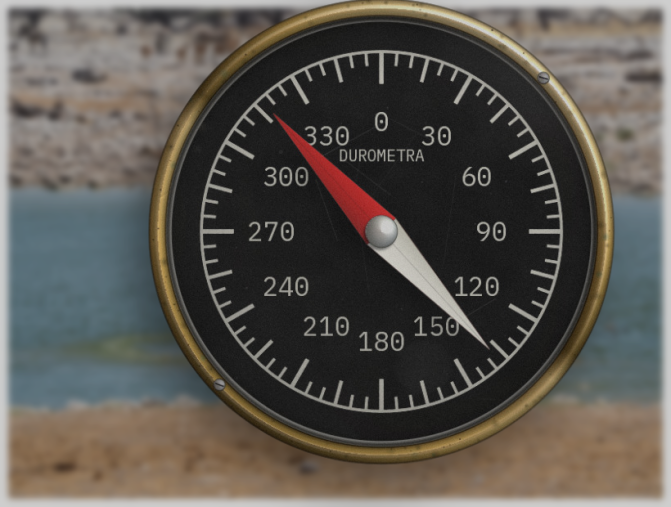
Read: value=317.5 unit=°
